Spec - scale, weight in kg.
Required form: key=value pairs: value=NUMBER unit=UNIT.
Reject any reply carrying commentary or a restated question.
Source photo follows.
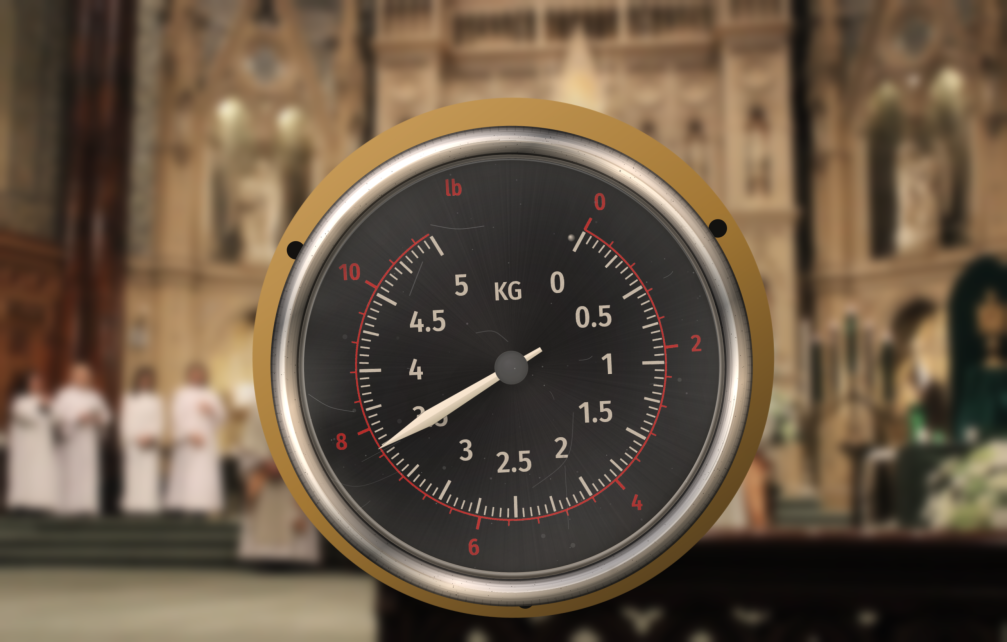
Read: value=3.5 unit=kg
